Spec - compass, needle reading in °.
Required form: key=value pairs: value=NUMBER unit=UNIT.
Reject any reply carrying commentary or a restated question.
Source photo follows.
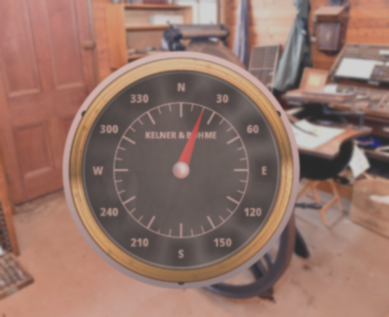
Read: value=20 unit=°
